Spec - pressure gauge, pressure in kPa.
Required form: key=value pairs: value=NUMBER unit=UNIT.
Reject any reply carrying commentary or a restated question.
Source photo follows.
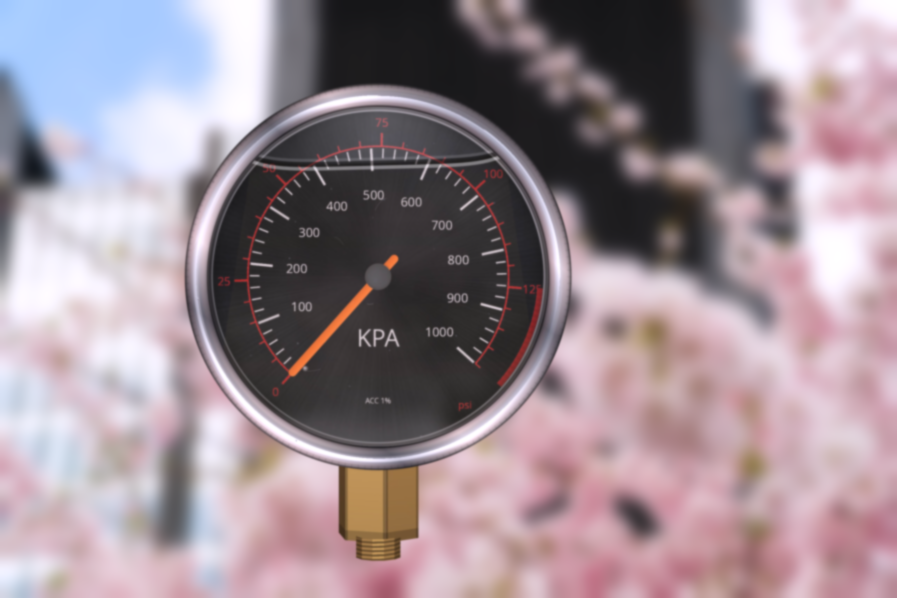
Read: value=0 unit=kPa
